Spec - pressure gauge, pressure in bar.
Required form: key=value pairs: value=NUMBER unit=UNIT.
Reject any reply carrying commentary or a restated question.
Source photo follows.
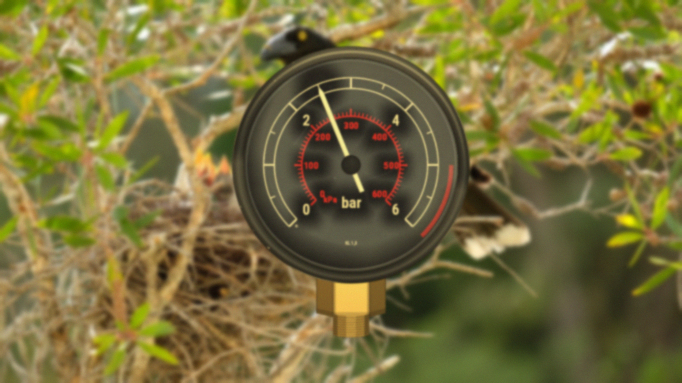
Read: value=2.5 unit=bar
